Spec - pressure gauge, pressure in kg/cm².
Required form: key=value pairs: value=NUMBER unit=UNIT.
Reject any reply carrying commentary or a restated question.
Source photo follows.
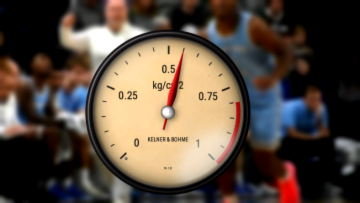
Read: value=0.55 unit=kg/cm²
